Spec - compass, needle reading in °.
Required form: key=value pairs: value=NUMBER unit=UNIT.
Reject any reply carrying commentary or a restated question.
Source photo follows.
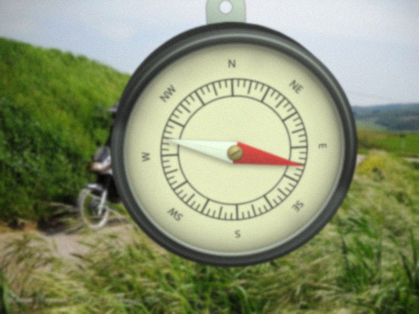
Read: value=105 unit=°
